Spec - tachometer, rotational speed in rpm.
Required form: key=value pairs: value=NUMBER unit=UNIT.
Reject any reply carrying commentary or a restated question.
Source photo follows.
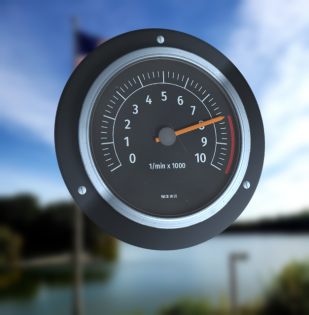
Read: value=8000 unit=rpm
